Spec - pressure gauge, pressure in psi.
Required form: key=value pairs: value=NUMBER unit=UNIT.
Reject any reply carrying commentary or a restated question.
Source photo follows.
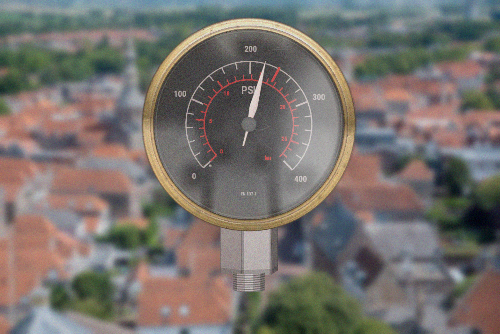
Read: value=220 unit=psi
